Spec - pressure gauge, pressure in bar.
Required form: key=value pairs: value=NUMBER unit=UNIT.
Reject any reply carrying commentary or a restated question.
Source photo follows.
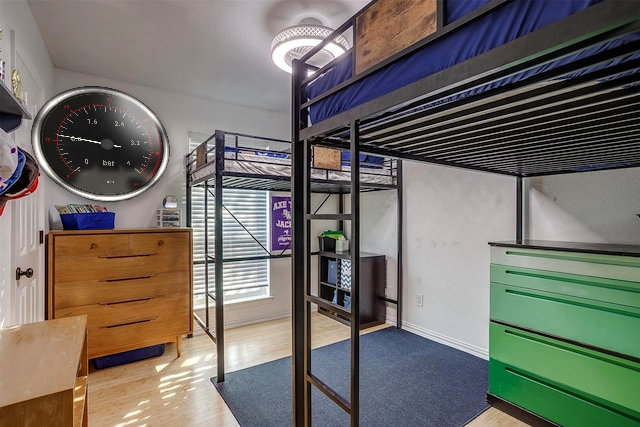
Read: value=0.8 unit=bar
